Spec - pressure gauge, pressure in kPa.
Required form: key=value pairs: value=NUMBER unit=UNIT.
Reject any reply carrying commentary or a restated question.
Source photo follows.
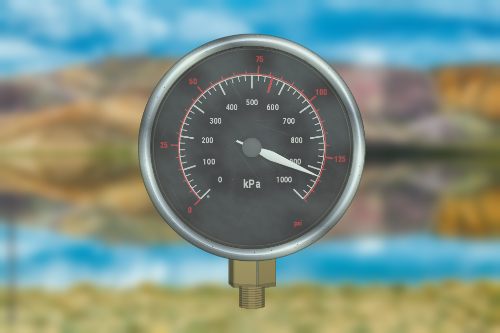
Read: value=920 unit=kPa
